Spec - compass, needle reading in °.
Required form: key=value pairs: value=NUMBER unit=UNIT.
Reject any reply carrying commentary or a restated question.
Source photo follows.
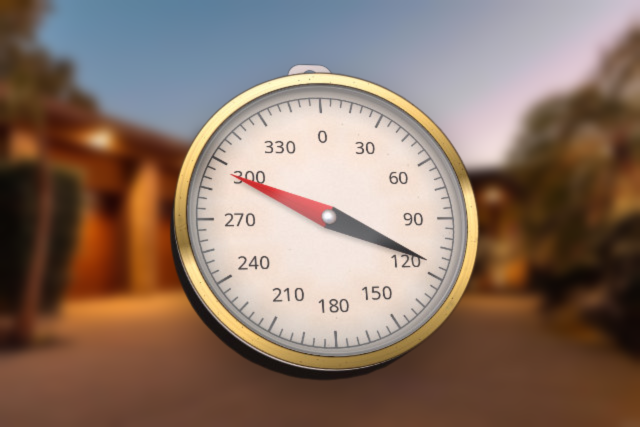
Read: value=295 unit=°
